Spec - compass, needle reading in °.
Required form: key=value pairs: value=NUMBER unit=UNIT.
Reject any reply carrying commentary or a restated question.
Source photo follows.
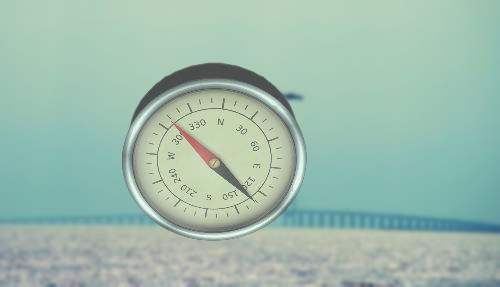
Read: value=310 unit=°
